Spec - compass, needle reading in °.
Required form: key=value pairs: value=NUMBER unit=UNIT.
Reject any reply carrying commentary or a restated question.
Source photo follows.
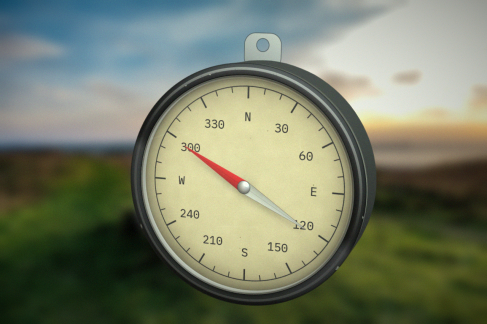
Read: value=300 unit=°
